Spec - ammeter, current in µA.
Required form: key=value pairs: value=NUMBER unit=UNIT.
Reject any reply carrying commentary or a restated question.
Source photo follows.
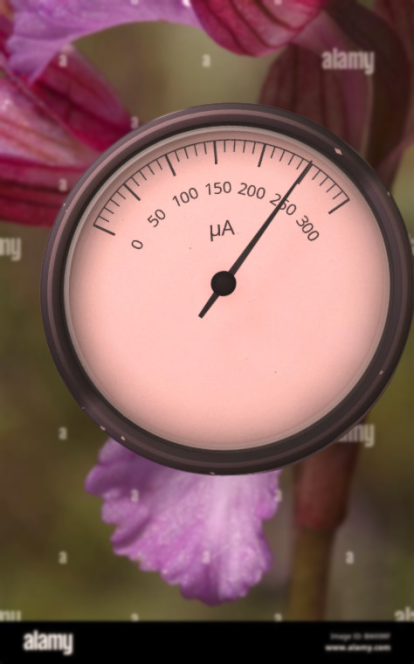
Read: value=250 unit=µA
